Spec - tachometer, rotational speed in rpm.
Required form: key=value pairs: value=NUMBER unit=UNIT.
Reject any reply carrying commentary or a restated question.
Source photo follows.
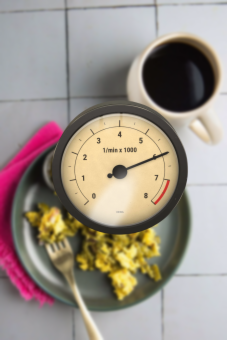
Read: value=6000 unit=rpm
